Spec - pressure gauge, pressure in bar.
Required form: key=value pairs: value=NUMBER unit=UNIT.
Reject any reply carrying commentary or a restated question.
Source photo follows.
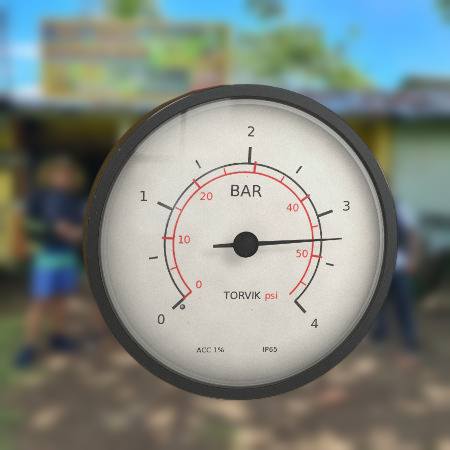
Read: value=3.25 unit=bar
